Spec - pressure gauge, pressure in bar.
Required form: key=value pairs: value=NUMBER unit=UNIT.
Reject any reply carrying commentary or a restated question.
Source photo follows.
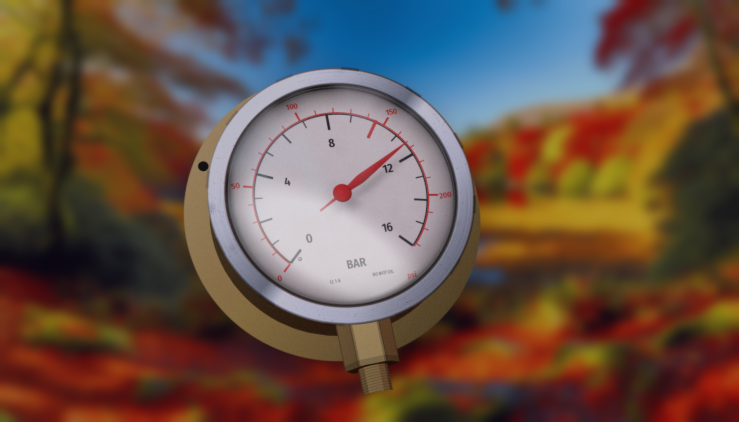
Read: value=11.5 unit=bar
